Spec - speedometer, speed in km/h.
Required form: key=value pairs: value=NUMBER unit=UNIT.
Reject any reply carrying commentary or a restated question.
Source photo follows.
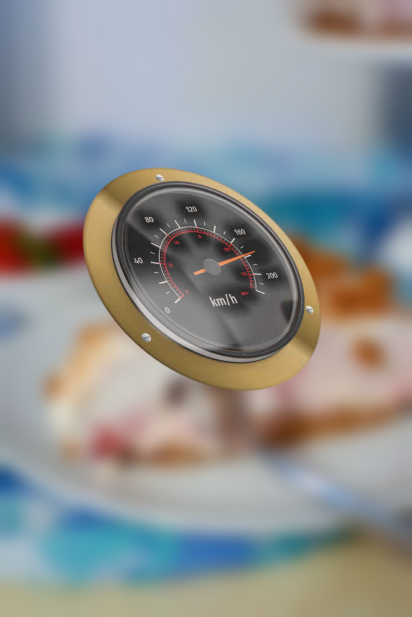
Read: value=180 unit=km/h
